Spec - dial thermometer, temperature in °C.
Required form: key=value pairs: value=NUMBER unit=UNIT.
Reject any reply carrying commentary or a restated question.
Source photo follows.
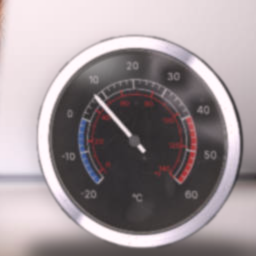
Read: value=8 unit=°C
